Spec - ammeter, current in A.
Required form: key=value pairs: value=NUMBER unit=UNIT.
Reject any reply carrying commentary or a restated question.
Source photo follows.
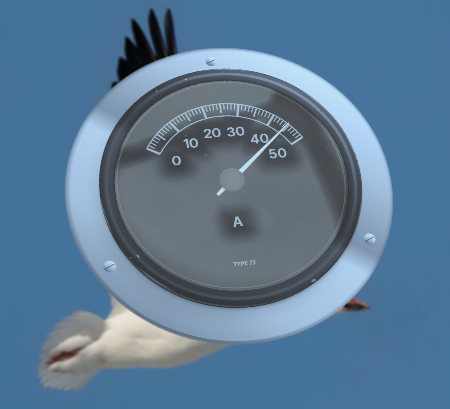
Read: value=45 unit=A
